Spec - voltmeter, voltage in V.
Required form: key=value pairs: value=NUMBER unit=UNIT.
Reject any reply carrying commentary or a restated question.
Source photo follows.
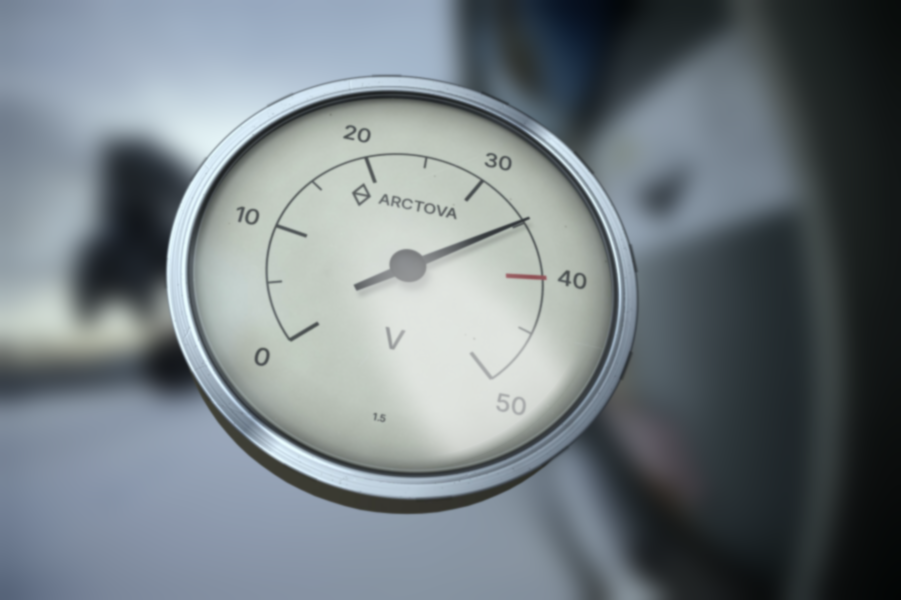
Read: value=35 unit=V
